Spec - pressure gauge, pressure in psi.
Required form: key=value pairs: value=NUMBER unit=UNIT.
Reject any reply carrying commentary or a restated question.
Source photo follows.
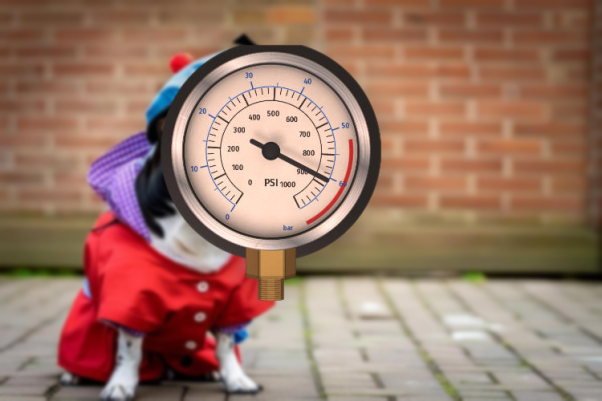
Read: value=880 unit=psi
